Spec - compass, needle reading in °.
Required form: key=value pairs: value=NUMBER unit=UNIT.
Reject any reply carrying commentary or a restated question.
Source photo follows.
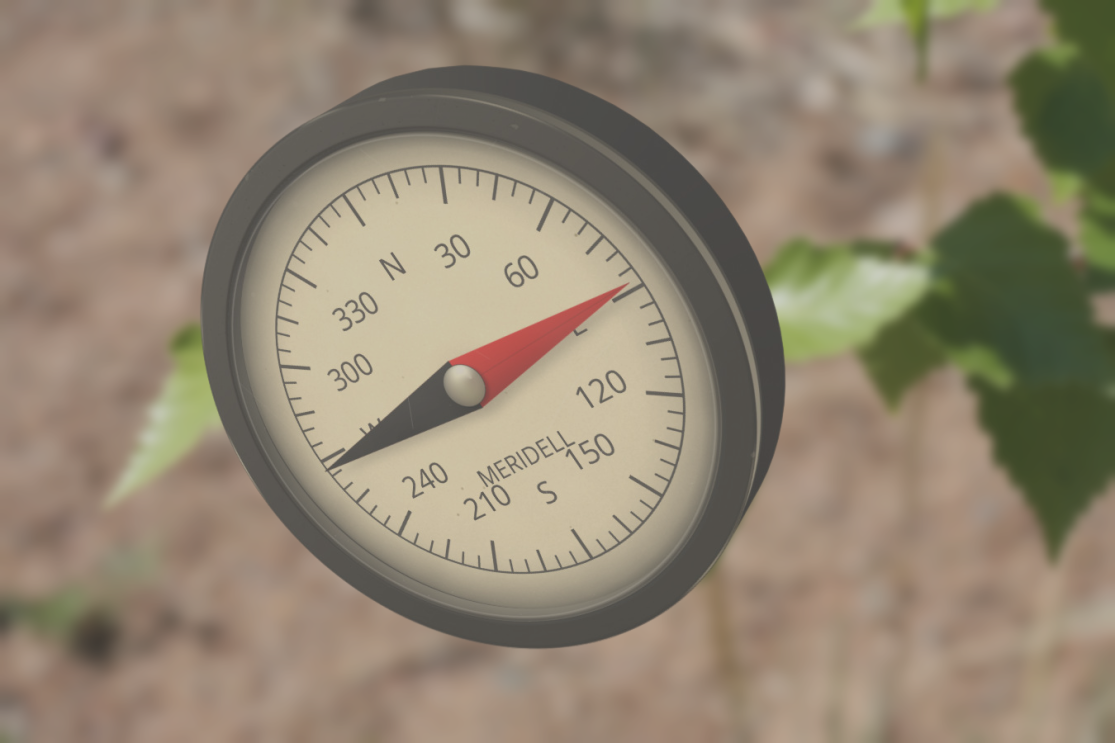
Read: value=87.5 unit=°
